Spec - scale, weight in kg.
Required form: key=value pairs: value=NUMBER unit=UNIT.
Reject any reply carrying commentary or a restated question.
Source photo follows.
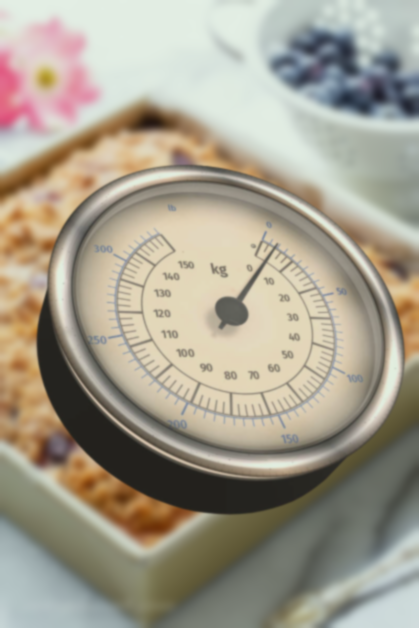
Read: value=4 unit=kg
